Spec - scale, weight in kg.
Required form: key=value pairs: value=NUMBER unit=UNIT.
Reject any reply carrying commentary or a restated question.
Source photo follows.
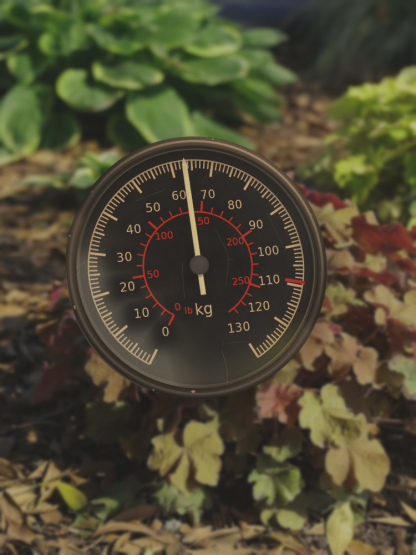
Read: value=63 unit=kg
